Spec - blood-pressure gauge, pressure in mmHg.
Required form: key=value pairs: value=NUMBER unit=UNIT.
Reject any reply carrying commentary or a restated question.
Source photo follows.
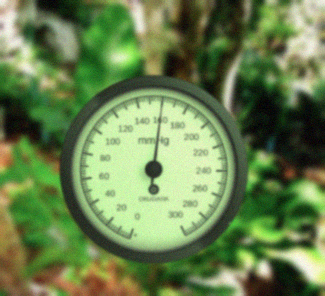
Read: value=160 unit=mmHg
